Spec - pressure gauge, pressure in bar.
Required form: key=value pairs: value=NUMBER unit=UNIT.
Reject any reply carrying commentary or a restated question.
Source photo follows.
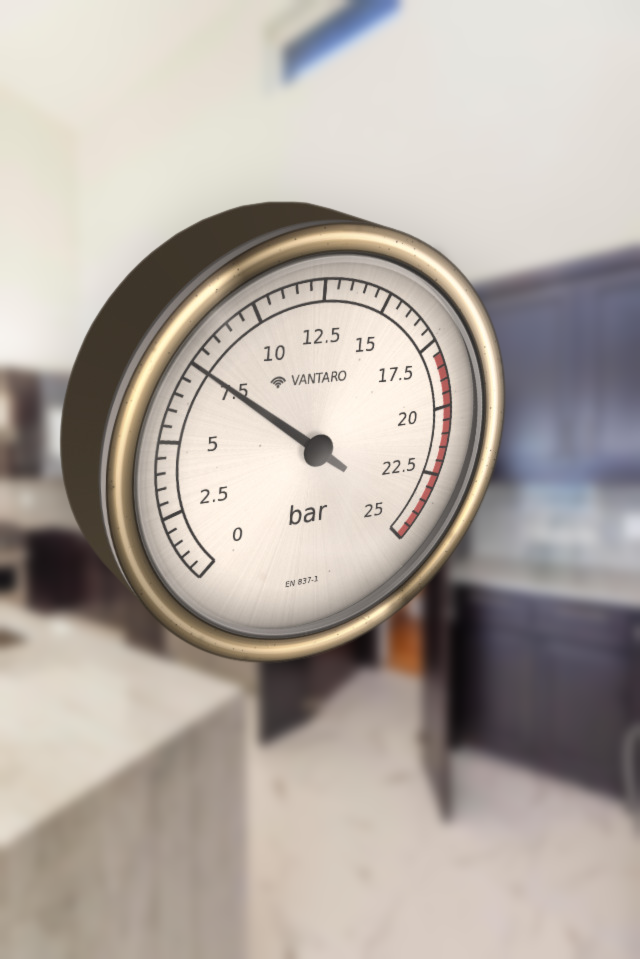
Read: value=7.5 unit=bar
